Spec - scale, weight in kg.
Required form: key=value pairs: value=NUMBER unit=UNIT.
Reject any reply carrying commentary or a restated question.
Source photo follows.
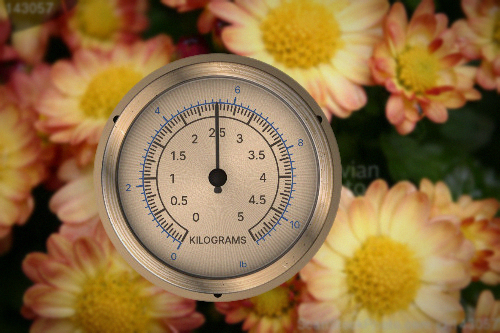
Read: value=2.5 unit=kg
